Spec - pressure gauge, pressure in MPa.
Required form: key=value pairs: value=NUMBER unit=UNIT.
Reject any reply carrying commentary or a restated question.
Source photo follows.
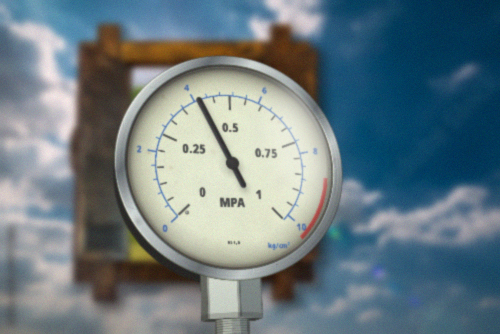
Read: value=0.4 unit=MPa
